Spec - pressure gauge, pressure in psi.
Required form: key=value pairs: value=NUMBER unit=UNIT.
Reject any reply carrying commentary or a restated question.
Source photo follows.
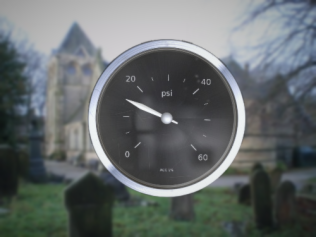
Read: value=15 unit=psi
